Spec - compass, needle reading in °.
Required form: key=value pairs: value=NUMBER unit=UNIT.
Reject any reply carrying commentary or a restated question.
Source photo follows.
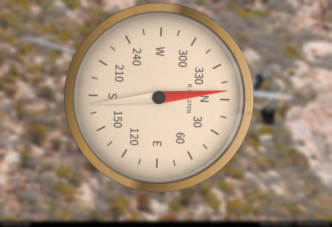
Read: value=352.5 unit=°
